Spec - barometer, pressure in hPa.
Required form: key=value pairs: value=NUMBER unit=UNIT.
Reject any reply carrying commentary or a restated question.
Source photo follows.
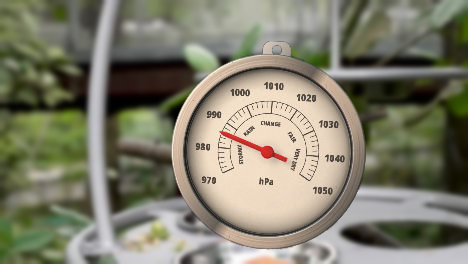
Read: value=986 unit=hPa
